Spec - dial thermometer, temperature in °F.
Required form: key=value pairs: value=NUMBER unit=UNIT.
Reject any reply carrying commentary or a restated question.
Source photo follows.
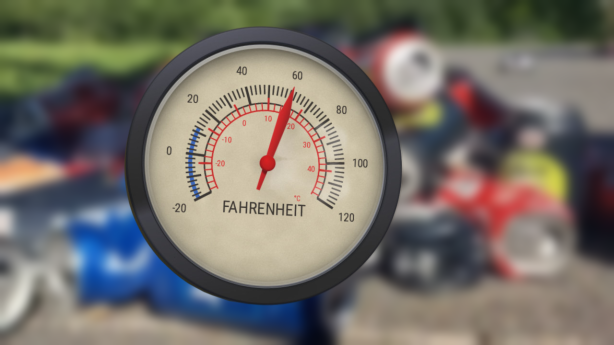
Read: value=60 unit=°F
